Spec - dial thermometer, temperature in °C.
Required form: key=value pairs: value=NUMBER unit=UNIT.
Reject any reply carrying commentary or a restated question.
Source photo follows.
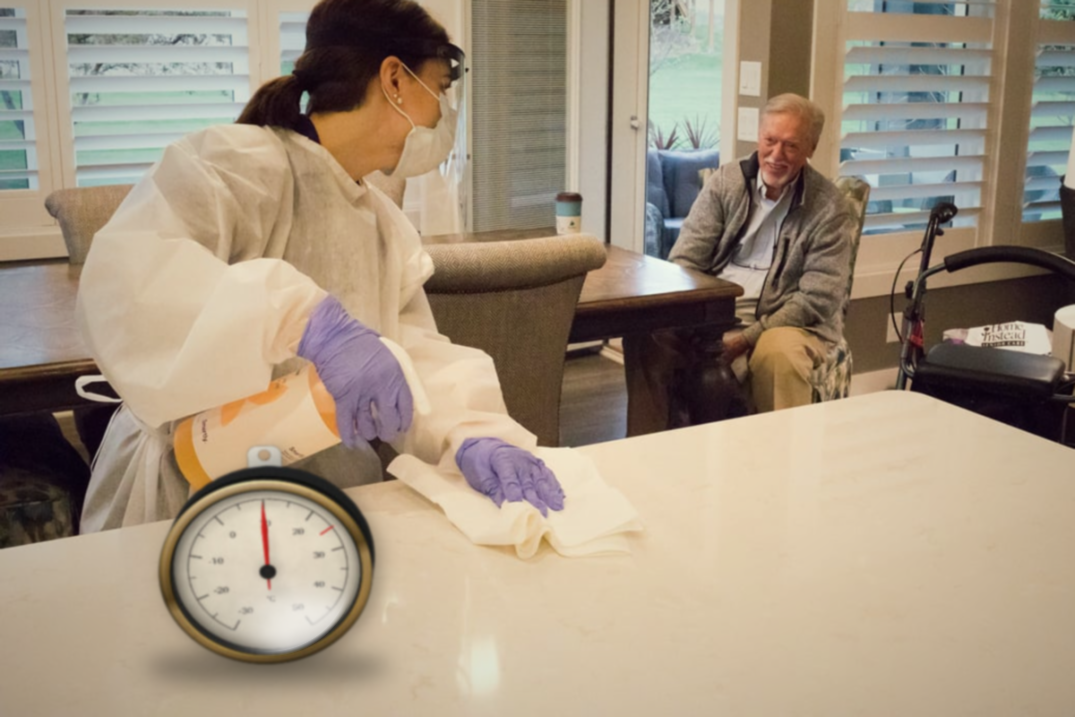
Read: value=10 unit=°C
